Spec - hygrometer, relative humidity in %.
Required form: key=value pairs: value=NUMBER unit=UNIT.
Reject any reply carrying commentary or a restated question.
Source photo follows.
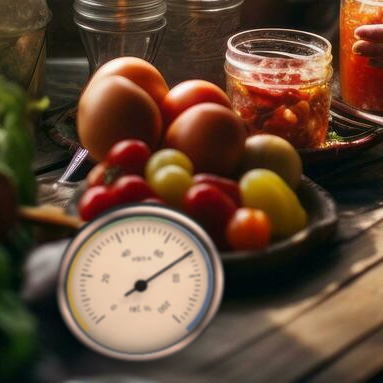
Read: value=70 unit=%
